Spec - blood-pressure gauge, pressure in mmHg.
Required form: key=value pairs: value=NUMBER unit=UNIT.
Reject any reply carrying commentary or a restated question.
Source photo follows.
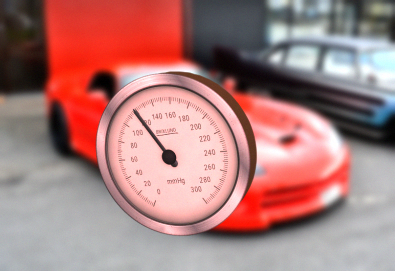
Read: value=120 unit=mmHg
